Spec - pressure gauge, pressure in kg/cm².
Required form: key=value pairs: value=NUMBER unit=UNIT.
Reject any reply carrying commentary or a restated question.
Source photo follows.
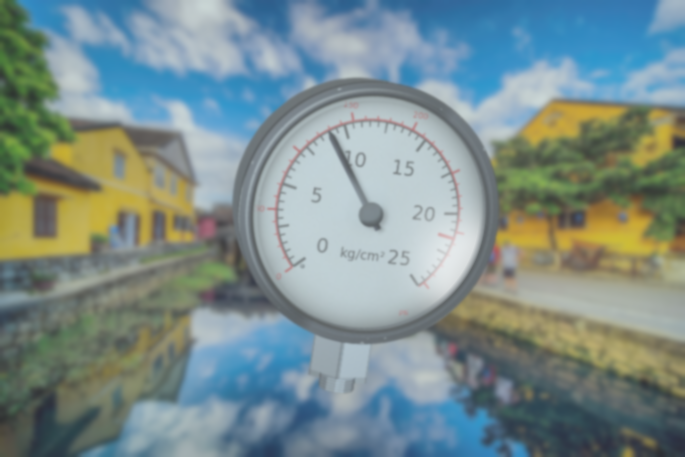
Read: value=9 unit=kg/cm²
